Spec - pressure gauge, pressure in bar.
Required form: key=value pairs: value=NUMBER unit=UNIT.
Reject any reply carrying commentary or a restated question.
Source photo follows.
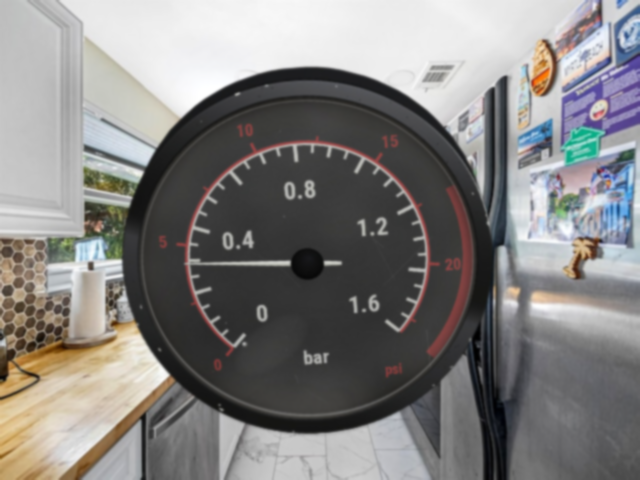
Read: value=0.3 unit=bar
